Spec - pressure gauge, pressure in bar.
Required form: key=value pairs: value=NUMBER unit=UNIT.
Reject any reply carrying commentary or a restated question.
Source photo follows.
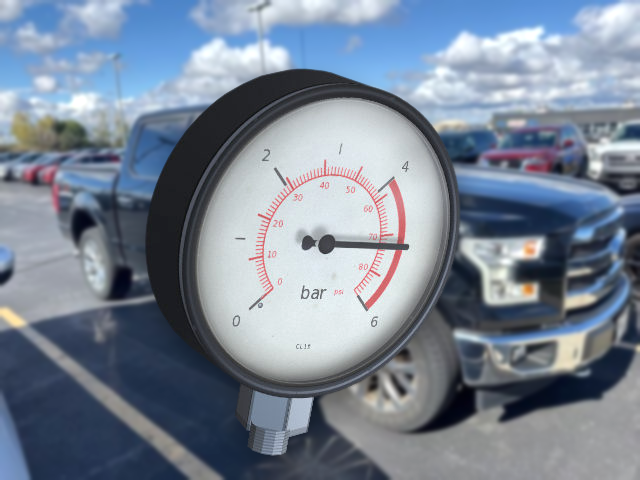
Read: value=5 unit=bar
